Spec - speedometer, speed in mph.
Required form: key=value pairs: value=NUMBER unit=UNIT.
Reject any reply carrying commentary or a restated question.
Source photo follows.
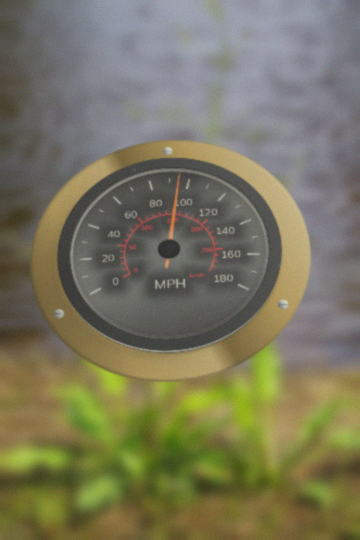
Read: value=95 unit=mph
